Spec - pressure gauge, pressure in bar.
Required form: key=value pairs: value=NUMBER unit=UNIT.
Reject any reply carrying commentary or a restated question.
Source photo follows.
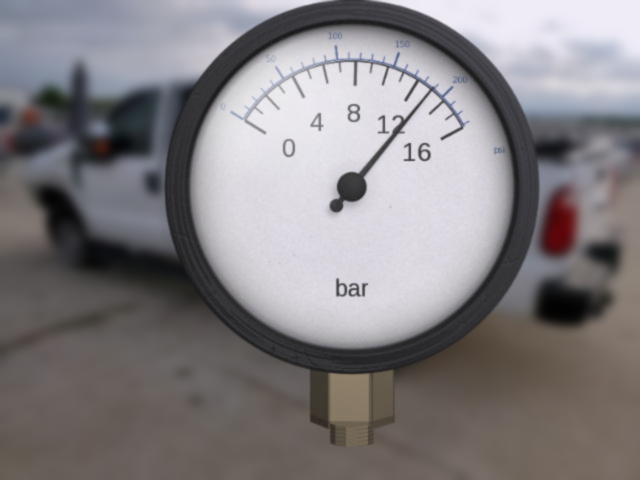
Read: value=13 unit=bar
